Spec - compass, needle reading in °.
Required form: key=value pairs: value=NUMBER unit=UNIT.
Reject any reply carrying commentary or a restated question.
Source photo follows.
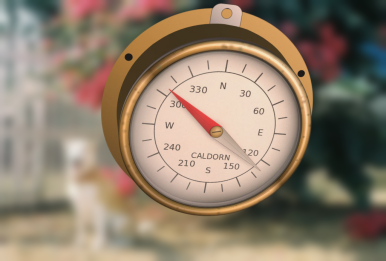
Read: value=307.5 unit=°
